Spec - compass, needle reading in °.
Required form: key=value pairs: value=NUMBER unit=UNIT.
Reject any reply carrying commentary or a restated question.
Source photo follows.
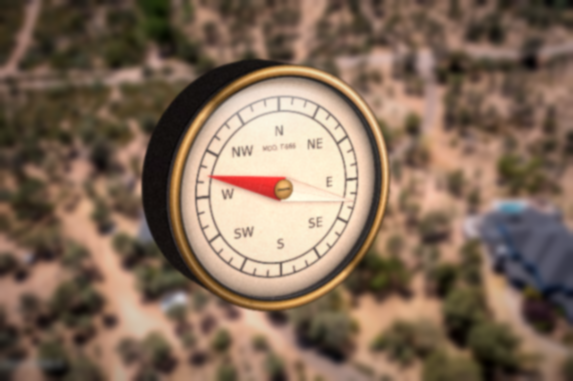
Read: value=285 unit=°
